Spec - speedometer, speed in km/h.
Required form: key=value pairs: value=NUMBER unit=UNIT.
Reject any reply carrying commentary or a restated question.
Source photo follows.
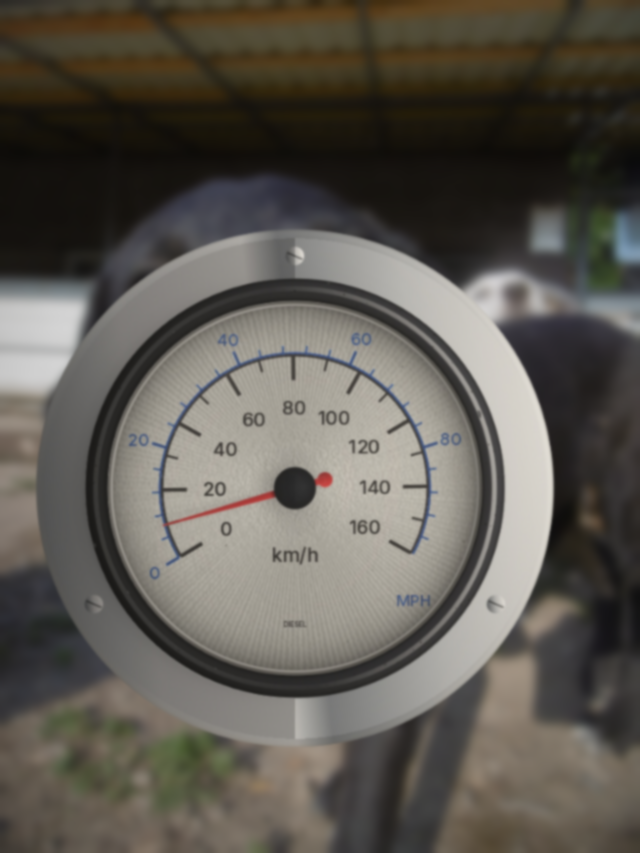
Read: value=10 unit=km/h
